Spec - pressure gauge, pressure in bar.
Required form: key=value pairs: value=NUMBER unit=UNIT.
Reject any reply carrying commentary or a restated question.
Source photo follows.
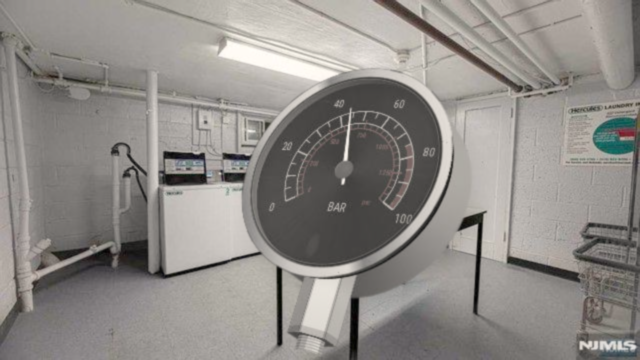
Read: value=45 unit=bar
